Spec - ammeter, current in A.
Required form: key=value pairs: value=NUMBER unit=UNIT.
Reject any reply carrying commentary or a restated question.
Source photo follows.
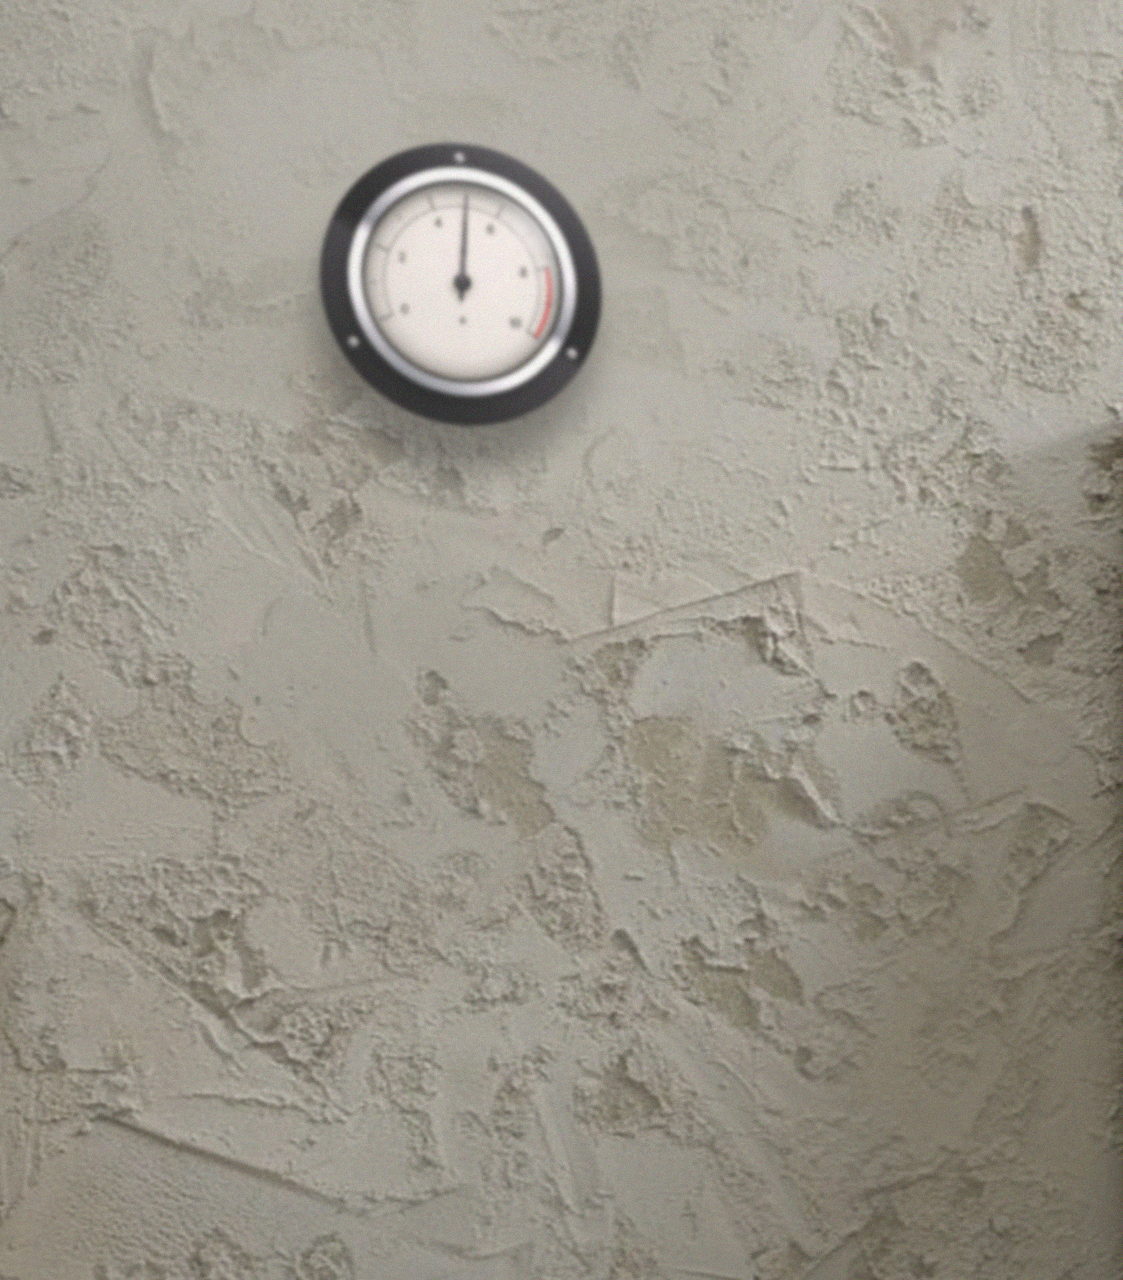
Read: value=5 unit=A
